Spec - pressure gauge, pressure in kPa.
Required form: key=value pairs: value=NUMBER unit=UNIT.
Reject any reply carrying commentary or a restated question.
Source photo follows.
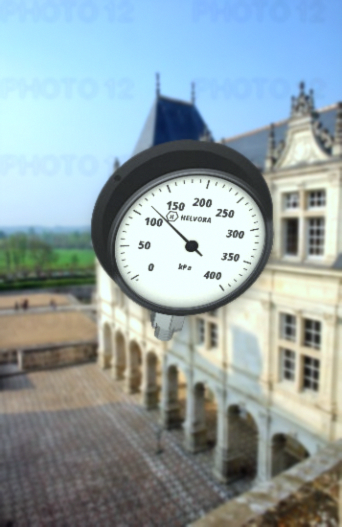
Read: value=120 unit=kPa
